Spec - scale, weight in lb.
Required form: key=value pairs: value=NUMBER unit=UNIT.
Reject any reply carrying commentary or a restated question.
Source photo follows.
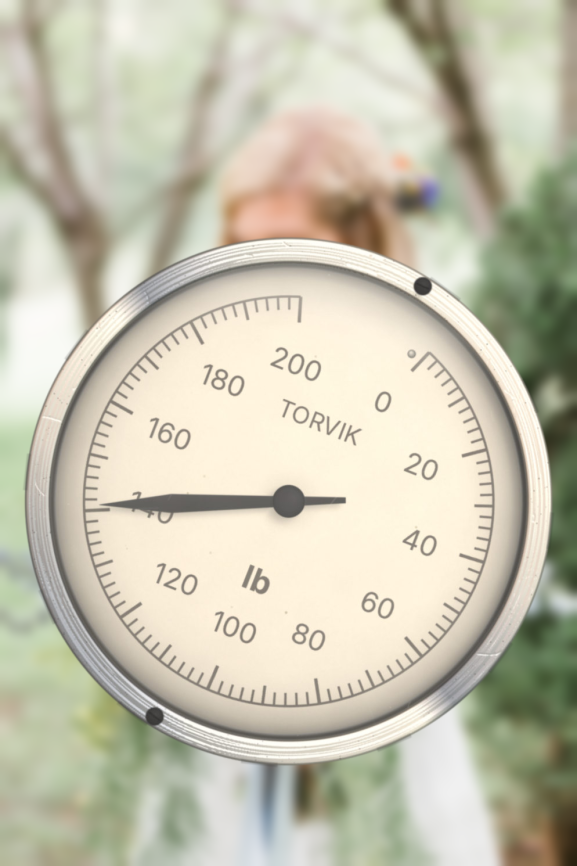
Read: value=141 unit=lb
